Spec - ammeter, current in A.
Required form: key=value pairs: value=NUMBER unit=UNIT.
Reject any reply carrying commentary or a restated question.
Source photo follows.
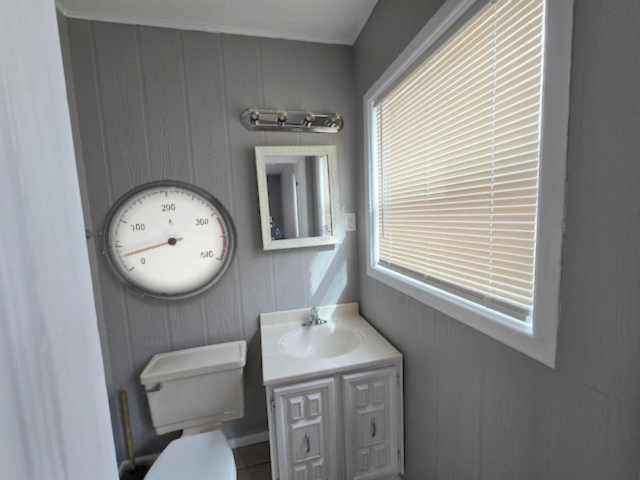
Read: value=30 unit=A
